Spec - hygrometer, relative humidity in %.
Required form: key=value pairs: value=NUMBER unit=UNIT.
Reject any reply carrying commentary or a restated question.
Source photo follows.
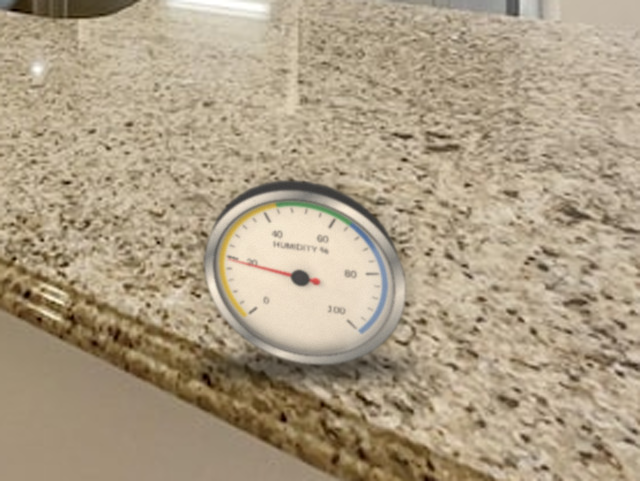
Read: value=20 unit=%
